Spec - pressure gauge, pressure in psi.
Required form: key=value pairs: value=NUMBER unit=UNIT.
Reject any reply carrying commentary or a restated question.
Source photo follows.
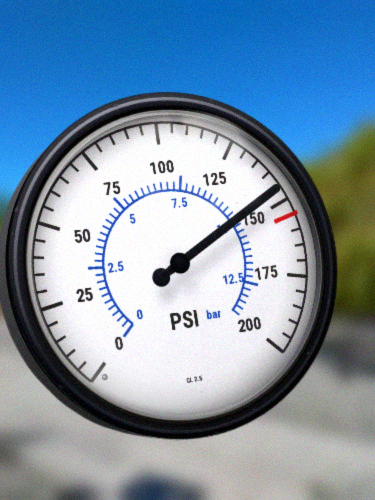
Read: value=145 unit=psi
